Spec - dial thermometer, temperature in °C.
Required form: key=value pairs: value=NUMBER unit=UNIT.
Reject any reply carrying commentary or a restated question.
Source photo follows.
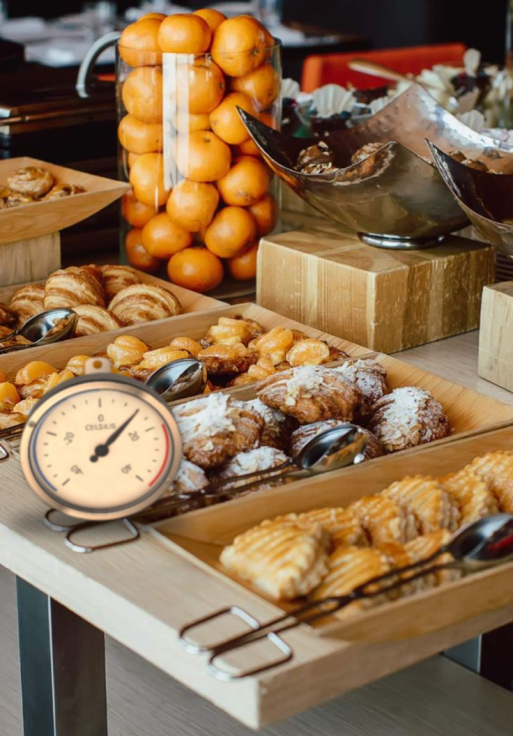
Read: value=12 unit=°C
